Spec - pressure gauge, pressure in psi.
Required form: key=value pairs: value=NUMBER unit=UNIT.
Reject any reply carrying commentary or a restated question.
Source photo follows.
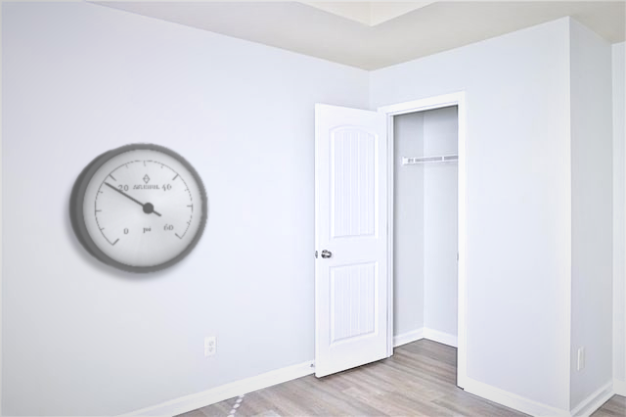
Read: value=17.5 unit=psi
